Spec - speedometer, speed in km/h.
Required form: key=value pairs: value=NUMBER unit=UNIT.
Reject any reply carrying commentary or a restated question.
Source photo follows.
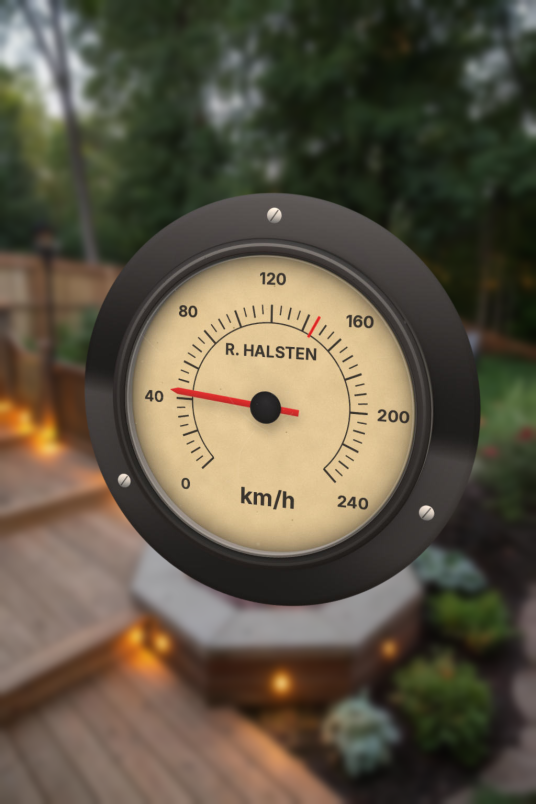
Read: value=45 unit=km/h
